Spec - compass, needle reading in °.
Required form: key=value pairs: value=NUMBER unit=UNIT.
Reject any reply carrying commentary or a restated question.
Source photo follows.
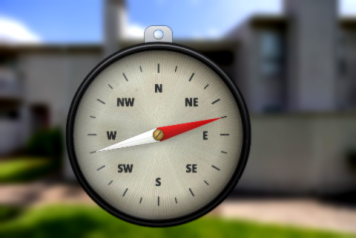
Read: value=75 unit=°
